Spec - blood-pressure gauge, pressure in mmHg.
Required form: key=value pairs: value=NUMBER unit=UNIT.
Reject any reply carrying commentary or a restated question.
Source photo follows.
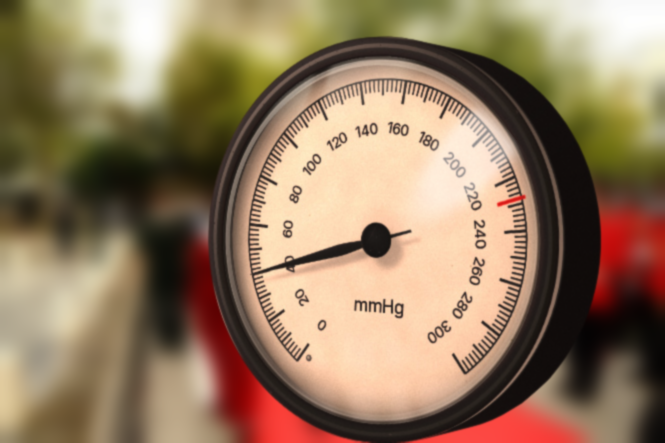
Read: value=40 unit=mmHg
